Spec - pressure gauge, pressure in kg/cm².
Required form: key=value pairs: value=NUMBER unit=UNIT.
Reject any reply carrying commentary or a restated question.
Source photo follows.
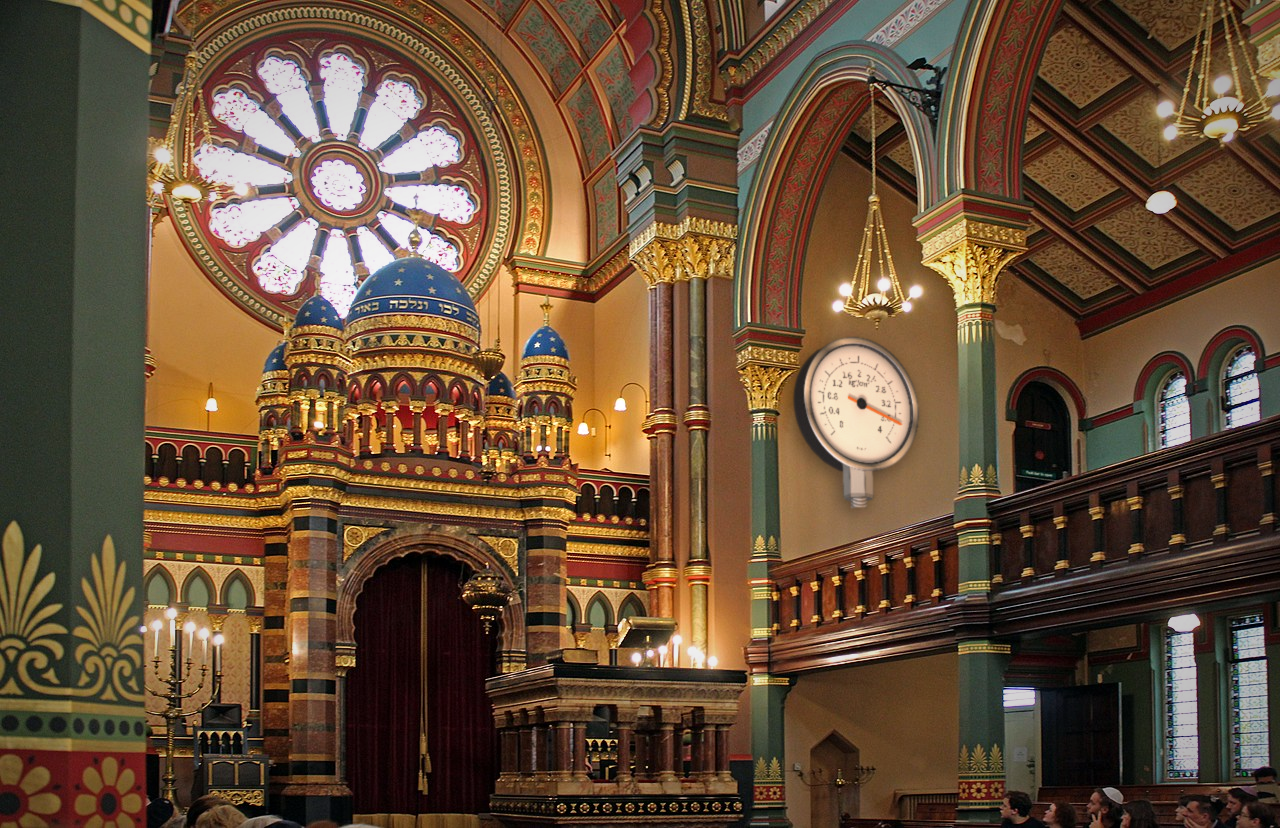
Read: value=3.6 unit=kg/cm²
